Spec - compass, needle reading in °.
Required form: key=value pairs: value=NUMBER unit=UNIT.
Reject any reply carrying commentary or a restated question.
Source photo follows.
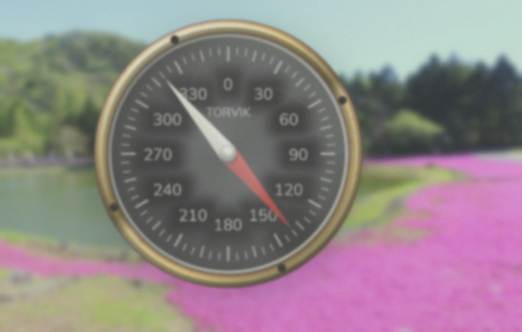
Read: value=140 unit=°
